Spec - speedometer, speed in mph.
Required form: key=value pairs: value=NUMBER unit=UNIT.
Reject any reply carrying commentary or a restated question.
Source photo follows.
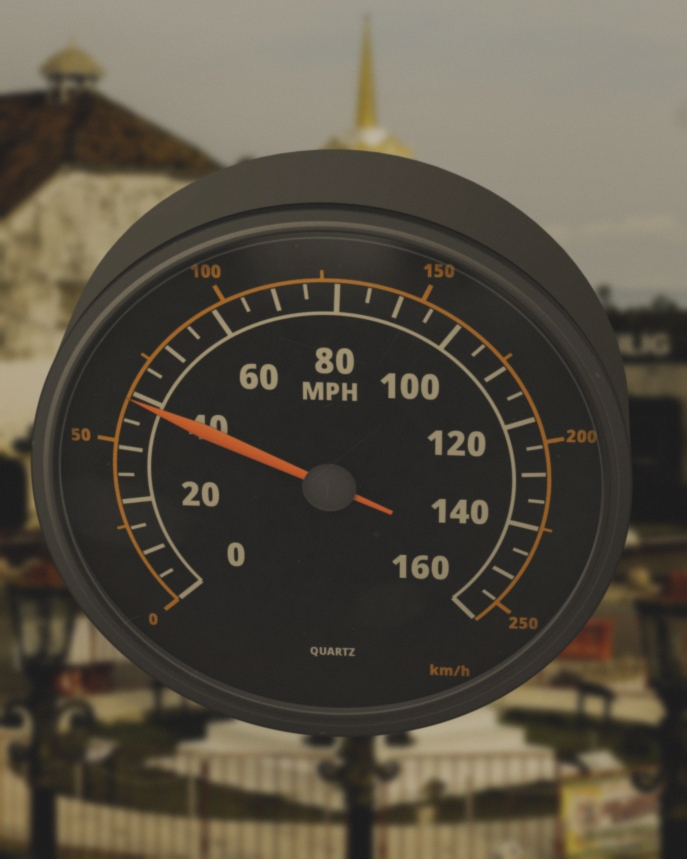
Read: value=40 unit=mph
